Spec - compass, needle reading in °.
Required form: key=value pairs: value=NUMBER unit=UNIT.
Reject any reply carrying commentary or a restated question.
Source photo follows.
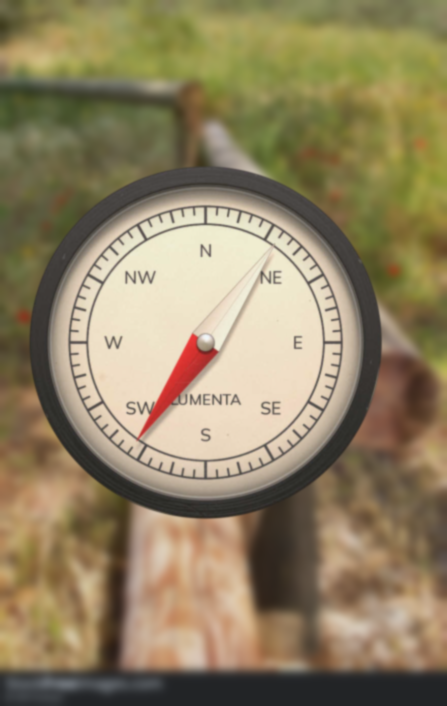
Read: value=215 unit=°
